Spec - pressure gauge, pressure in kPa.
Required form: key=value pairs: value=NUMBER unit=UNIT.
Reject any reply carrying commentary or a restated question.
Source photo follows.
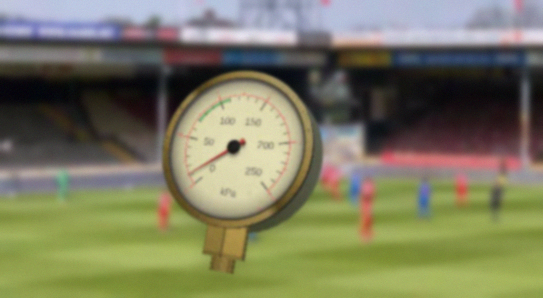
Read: value=10 unit=kPa
